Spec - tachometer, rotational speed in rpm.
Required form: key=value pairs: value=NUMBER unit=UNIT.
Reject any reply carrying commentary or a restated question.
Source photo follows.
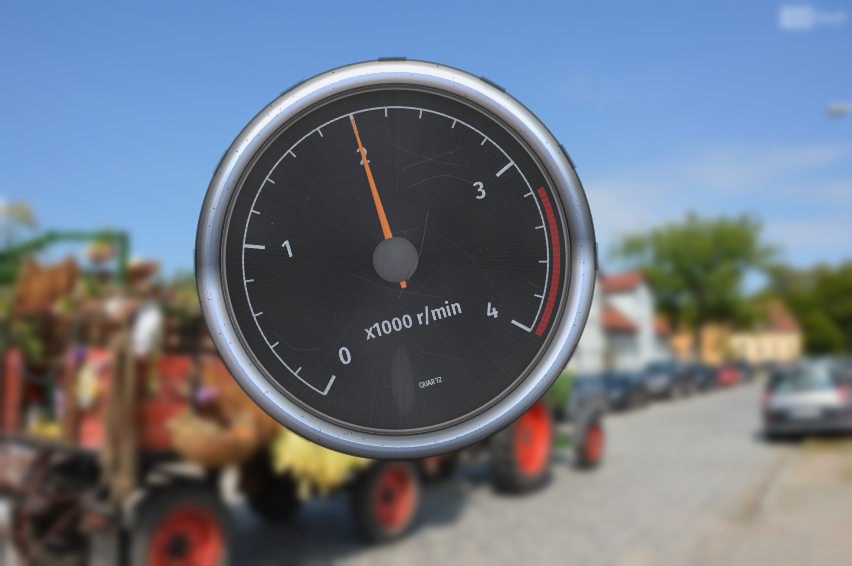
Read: value=2000 unit=rpm
